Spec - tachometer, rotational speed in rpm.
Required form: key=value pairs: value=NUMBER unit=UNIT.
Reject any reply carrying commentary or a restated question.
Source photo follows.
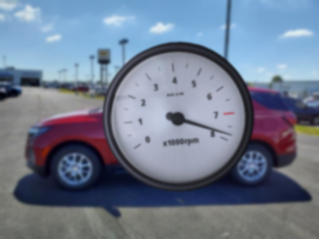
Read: value=7750 unit=rpm
